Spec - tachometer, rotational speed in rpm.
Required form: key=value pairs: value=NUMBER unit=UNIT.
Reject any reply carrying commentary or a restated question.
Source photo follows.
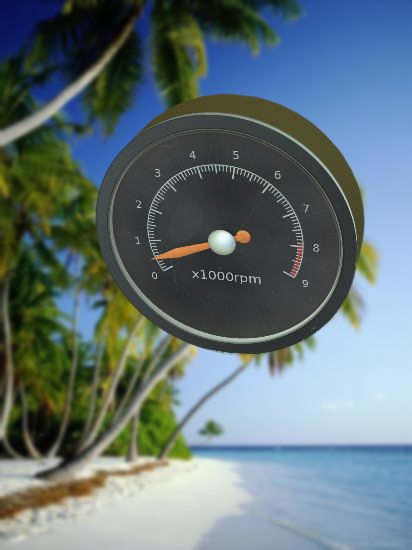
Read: value=500 unit=rpm
